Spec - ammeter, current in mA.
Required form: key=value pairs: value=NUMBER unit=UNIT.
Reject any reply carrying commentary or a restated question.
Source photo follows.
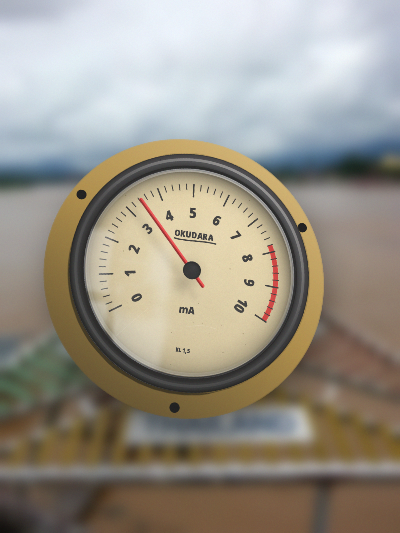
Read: value=3.4 unit=mA
